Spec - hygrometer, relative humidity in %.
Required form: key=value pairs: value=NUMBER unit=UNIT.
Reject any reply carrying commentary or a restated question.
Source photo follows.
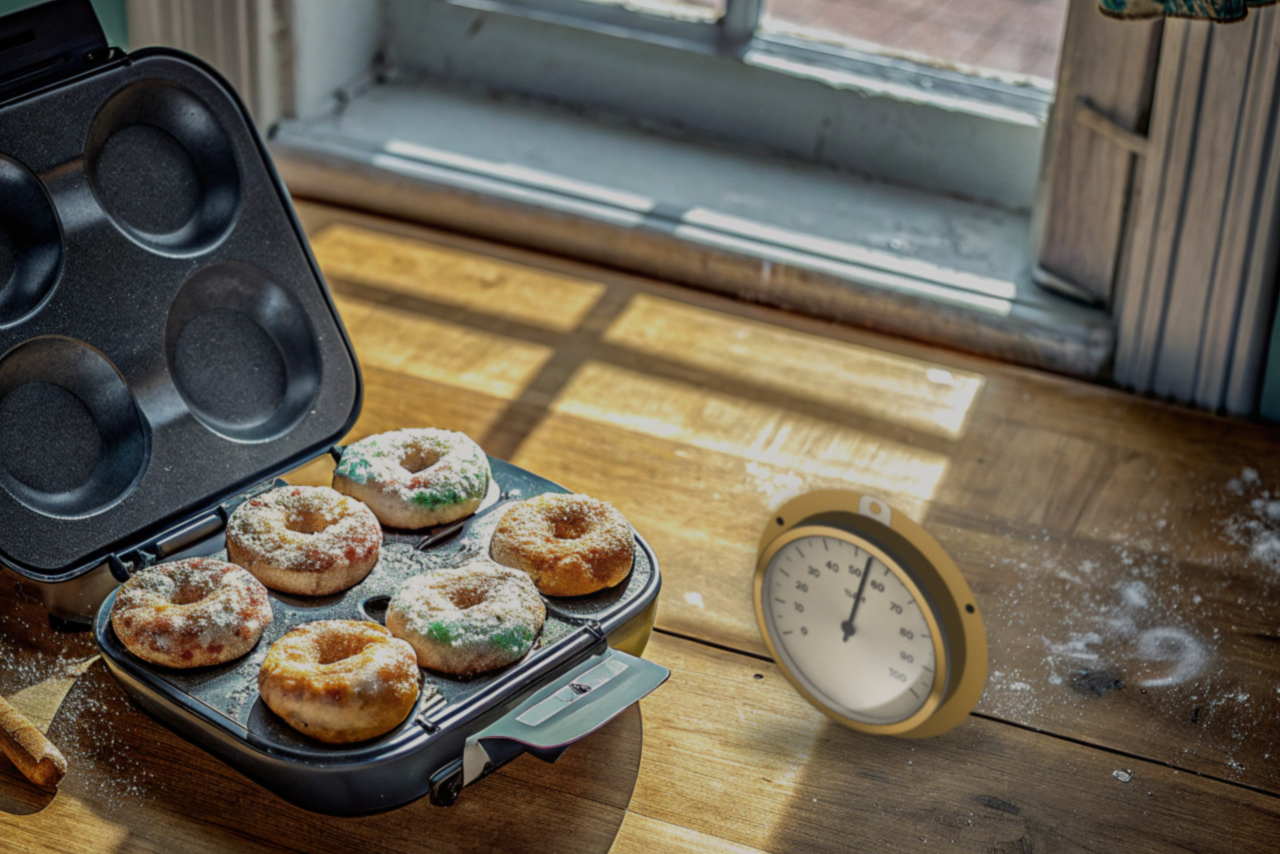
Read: value=55 unit=%
